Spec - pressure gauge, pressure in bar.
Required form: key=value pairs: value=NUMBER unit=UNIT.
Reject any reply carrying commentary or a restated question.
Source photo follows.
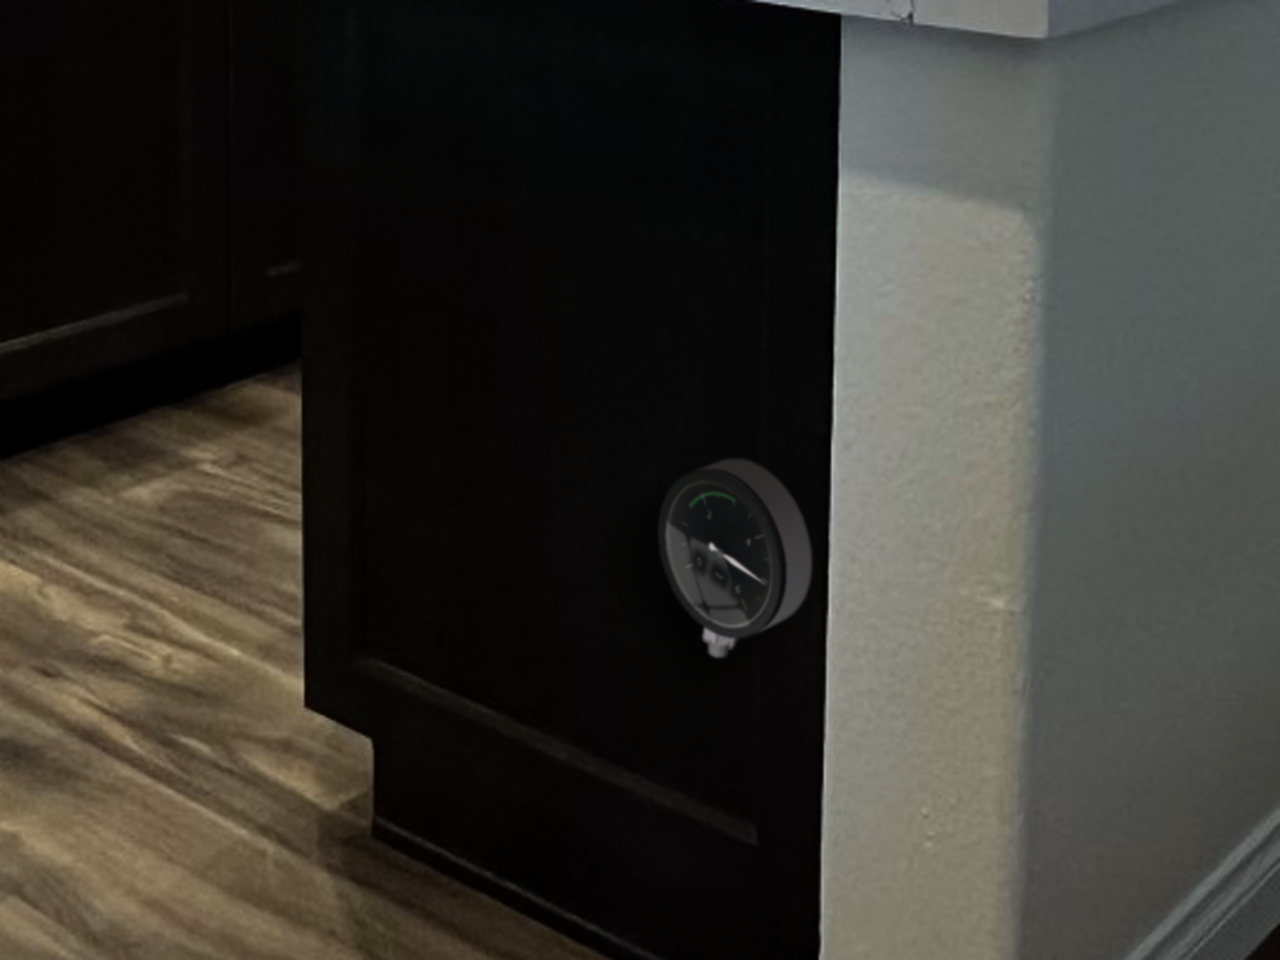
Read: value=5 unit=bar
